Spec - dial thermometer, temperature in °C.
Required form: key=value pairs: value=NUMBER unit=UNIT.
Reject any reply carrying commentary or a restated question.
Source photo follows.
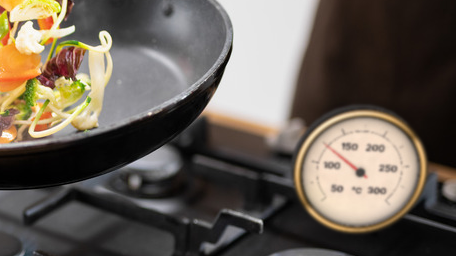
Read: value=125 unit=°C
